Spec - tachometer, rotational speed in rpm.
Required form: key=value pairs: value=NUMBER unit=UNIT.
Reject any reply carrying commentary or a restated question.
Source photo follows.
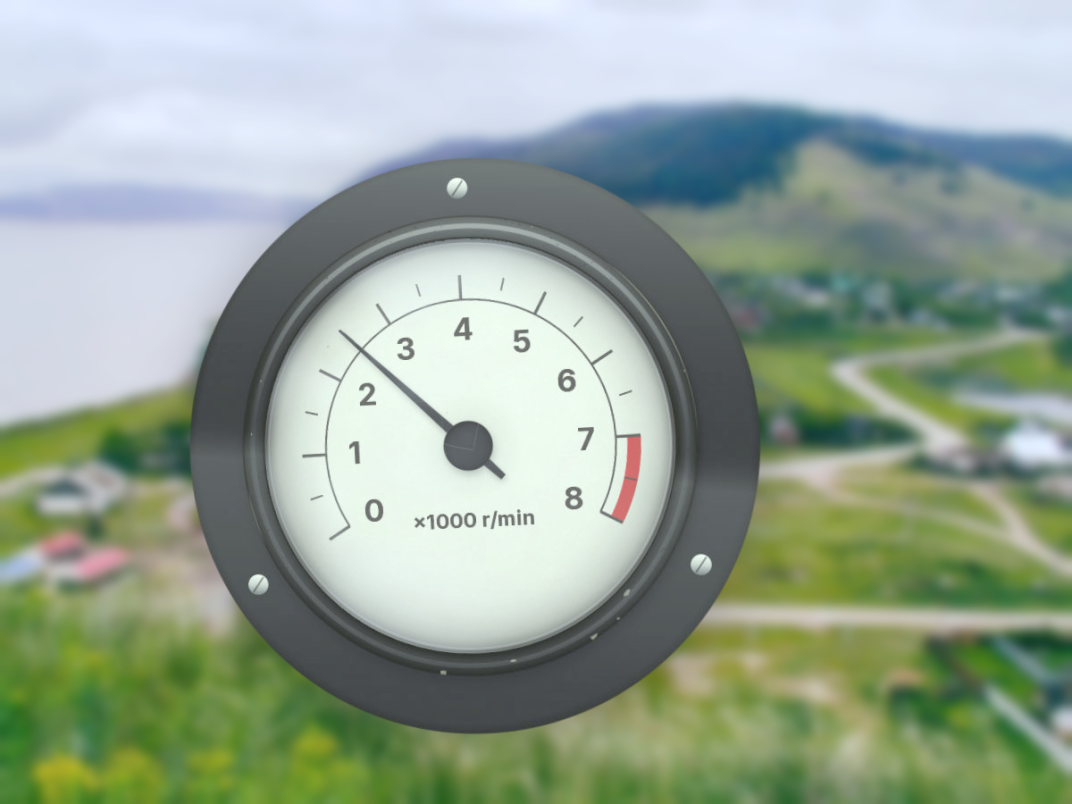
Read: value=2500 unit=rpm
